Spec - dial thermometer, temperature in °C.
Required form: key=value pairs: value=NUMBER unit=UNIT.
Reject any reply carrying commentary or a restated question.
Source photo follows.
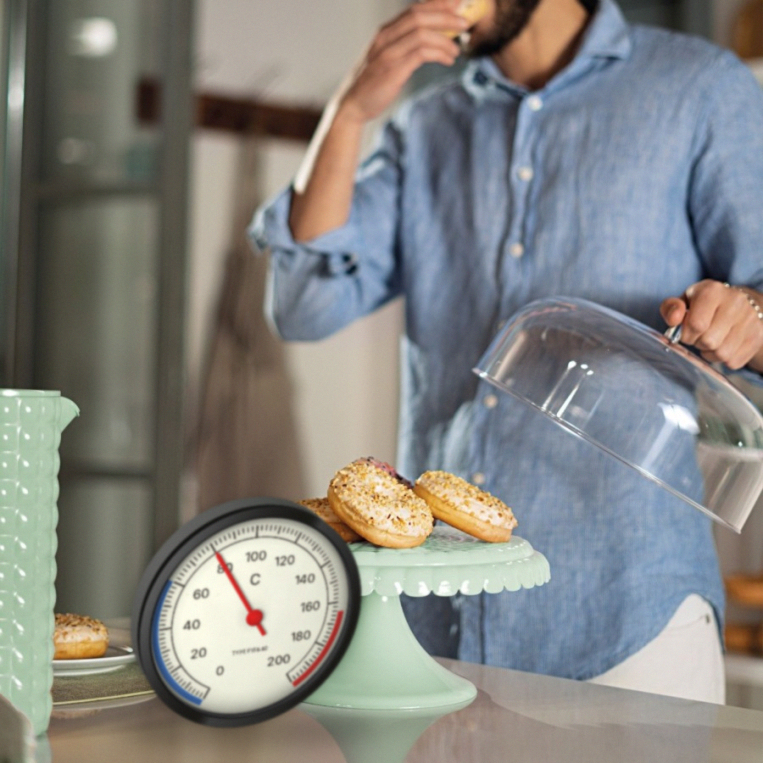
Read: value=80 unit=°C
